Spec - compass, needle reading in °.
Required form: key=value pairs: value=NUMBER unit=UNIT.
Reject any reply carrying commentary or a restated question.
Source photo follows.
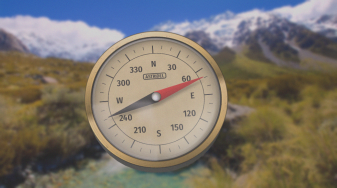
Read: value=70 unit=°
